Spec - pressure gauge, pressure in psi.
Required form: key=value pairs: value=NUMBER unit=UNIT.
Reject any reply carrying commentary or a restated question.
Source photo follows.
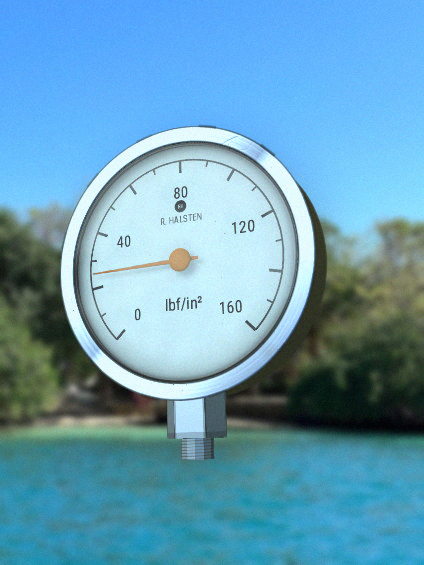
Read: value=25 unit=psi
